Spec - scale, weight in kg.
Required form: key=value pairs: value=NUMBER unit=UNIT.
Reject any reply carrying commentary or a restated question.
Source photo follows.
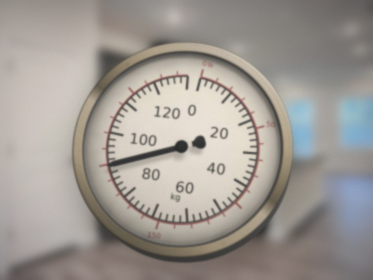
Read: value=90 unit=kg
